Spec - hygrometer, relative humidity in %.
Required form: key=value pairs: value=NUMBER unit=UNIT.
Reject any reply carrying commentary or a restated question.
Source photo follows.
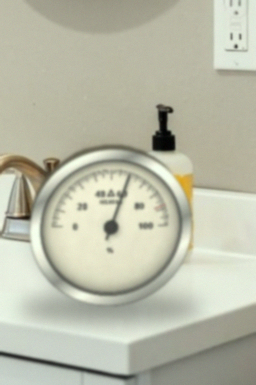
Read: value=60 unit=%
